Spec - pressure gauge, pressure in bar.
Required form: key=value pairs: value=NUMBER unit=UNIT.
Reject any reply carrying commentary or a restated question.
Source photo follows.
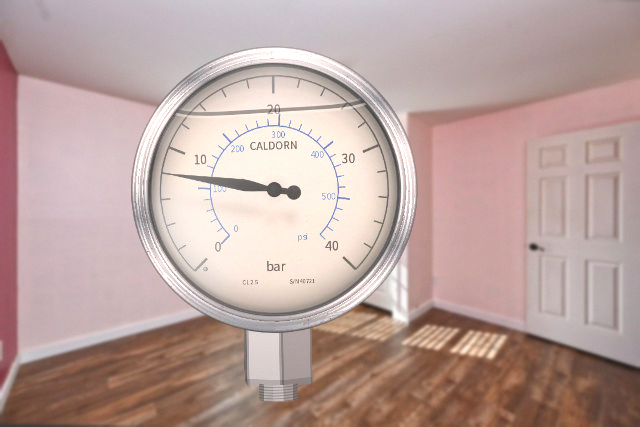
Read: value=8 unit=bar
